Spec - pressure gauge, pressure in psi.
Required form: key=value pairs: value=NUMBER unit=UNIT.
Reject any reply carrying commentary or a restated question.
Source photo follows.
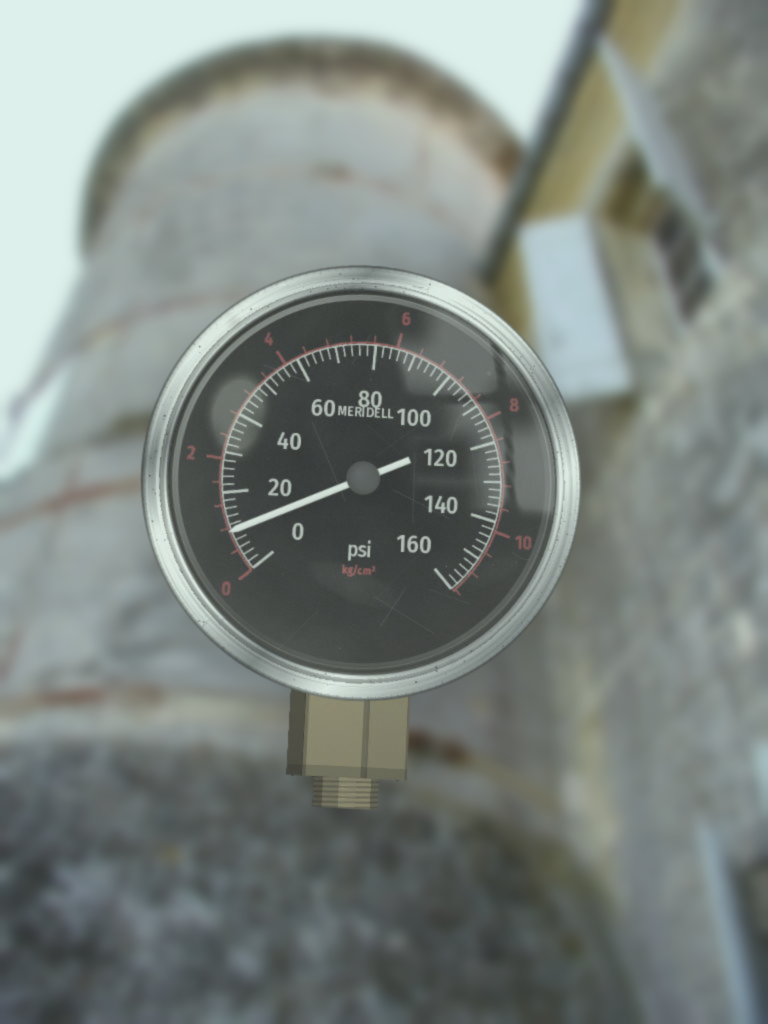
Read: value=10 unit=psi
